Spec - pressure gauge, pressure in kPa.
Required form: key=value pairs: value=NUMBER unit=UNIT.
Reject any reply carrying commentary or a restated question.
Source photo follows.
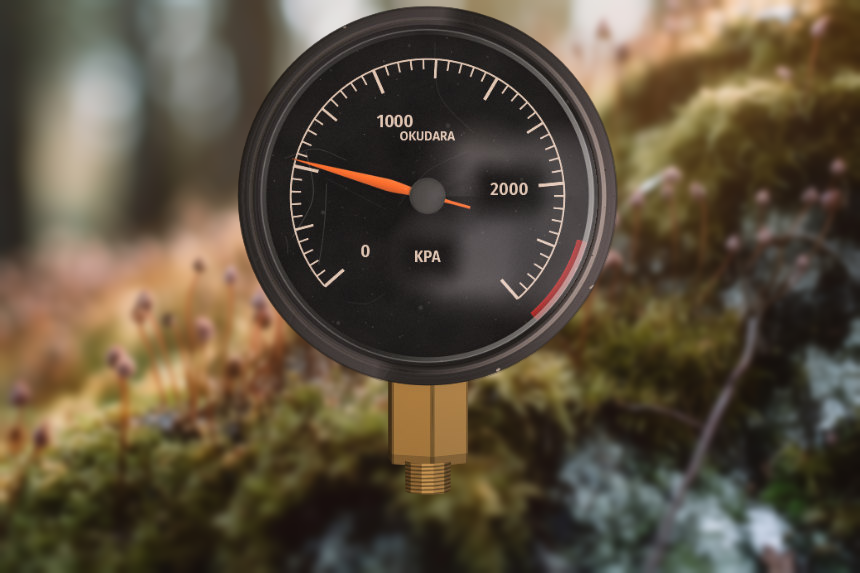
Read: value=525 unit=kPa
